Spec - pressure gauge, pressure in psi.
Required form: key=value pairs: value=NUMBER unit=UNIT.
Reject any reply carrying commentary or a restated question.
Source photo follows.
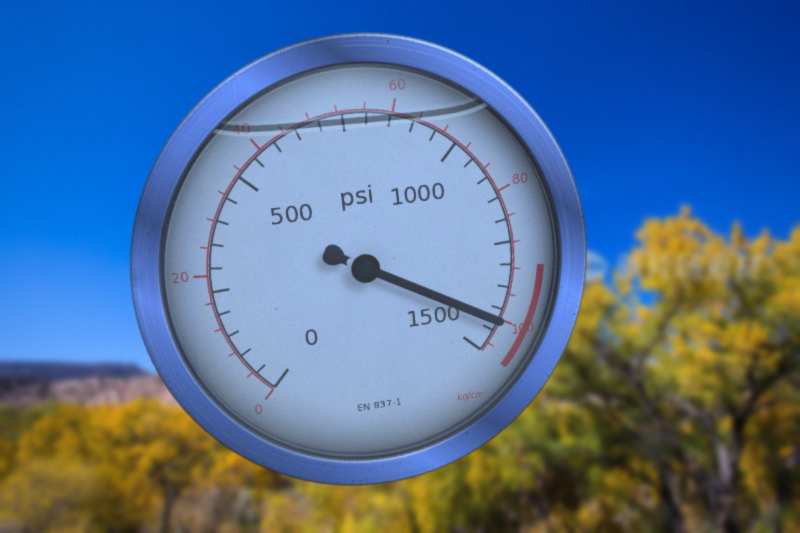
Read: value=1425 unit=psi
